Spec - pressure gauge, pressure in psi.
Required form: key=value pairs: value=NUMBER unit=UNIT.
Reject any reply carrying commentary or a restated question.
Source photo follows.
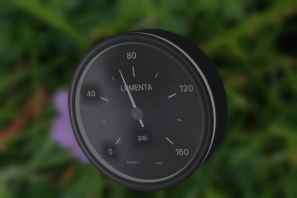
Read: value=70 unit=psi
